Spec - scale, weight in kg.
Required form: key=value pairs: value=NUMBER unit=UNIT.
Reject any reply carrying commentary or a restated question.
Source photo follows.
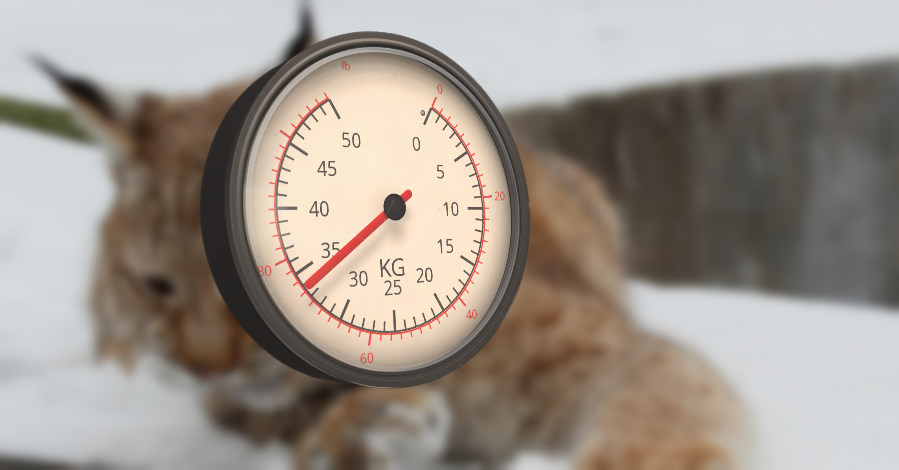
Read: value=34 unit=kg
